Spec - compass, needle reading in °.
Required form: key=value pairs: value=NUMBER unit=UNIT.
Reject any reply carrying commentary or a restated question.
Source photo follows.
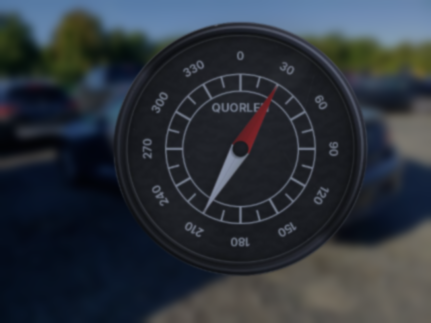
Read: value=30 unit=°
